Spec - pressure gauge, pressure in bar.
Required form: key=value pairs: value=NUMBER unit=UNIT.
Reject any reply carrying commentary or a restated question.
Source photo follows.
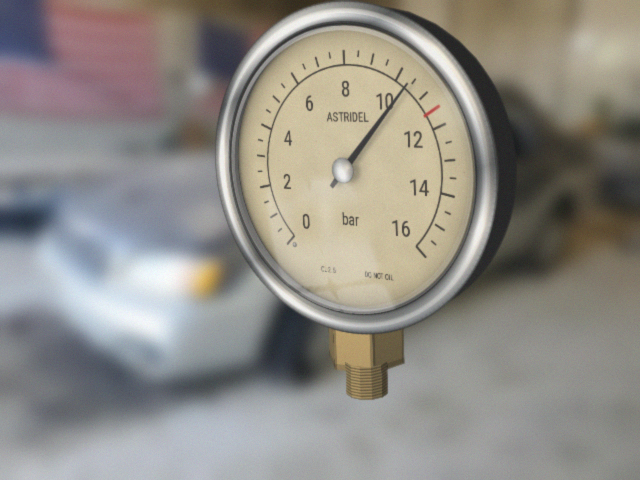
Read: value=10.5 unit=bar
